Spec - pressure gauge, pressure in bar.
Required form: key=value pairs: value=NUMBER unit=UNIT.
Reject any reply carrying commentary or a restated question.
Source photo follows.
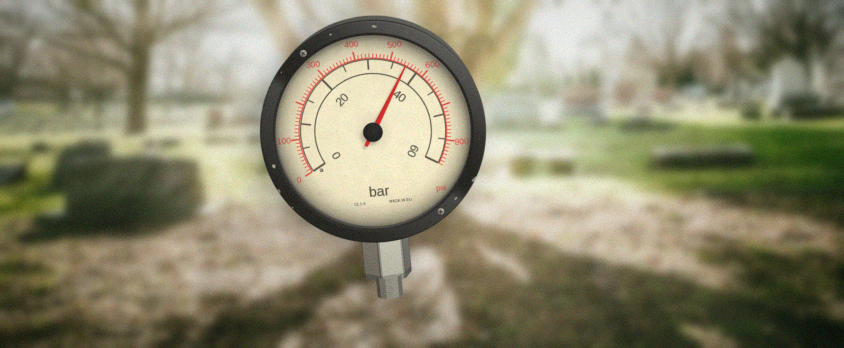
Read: value=37.5 unit=bar
